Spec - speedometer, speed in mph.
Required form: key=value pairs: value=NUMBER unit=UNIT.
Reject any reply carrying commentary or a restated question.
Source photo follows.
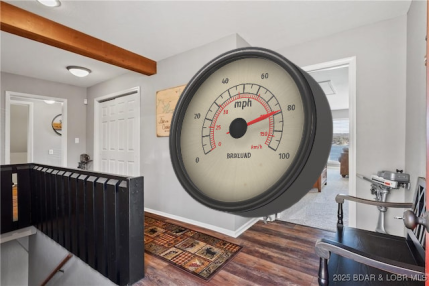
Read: value=80 unit=mph
